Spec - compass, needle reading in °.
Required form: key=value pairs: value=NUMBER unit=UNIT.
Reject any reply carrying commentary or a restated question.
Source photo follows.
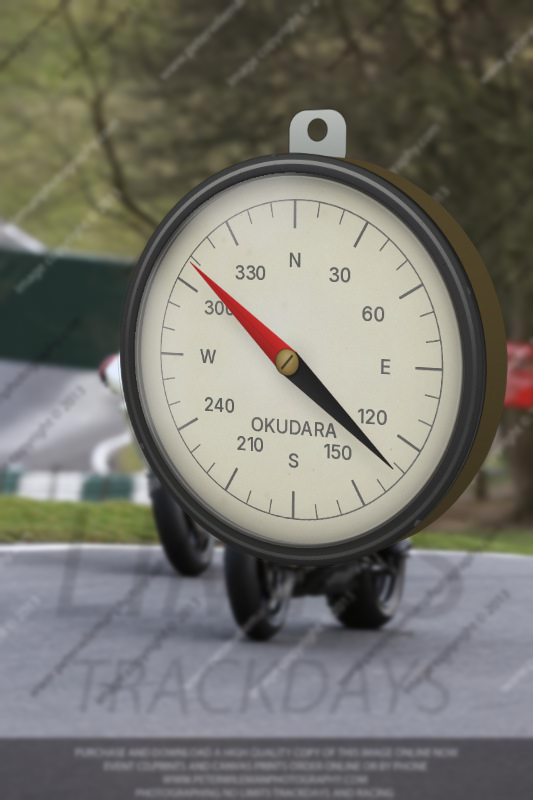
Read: value=310 unit=°
